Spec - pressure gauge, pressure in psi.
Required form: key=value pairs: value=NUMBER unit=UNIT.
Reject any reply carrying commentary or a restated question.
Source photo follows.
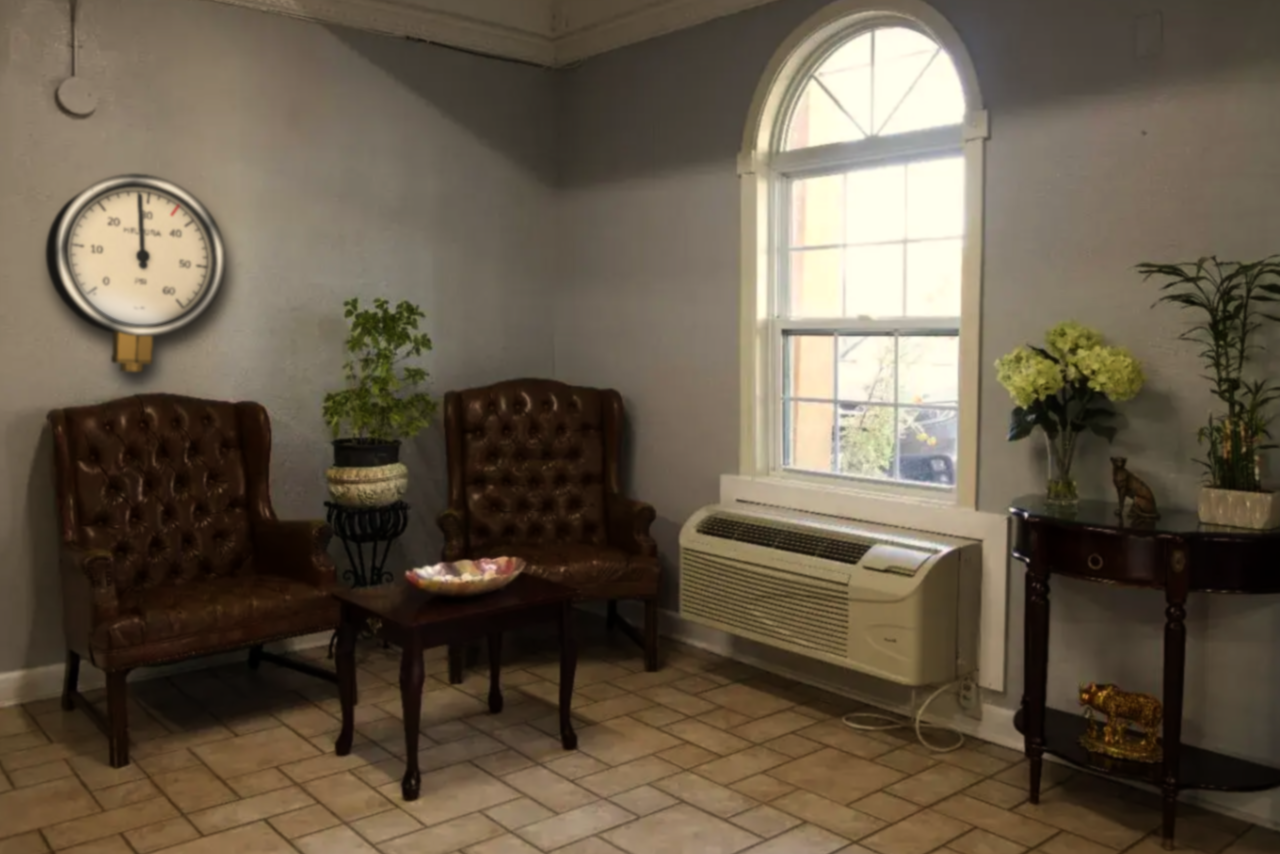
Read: value=28 unit=psi
